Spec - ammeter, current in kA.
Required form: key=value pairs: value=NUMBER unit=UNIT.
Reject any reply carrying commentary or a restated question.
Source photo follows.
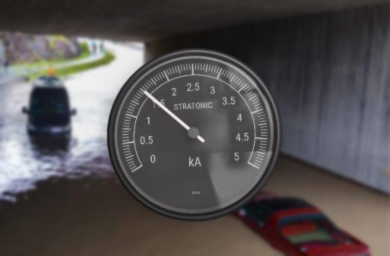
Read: value=1.5 unit=kA
